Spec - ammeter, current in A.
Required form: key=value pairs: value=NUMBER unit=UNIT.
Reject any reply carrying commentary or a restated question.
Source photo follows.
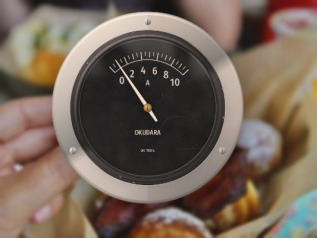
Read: value=1 unit=A
